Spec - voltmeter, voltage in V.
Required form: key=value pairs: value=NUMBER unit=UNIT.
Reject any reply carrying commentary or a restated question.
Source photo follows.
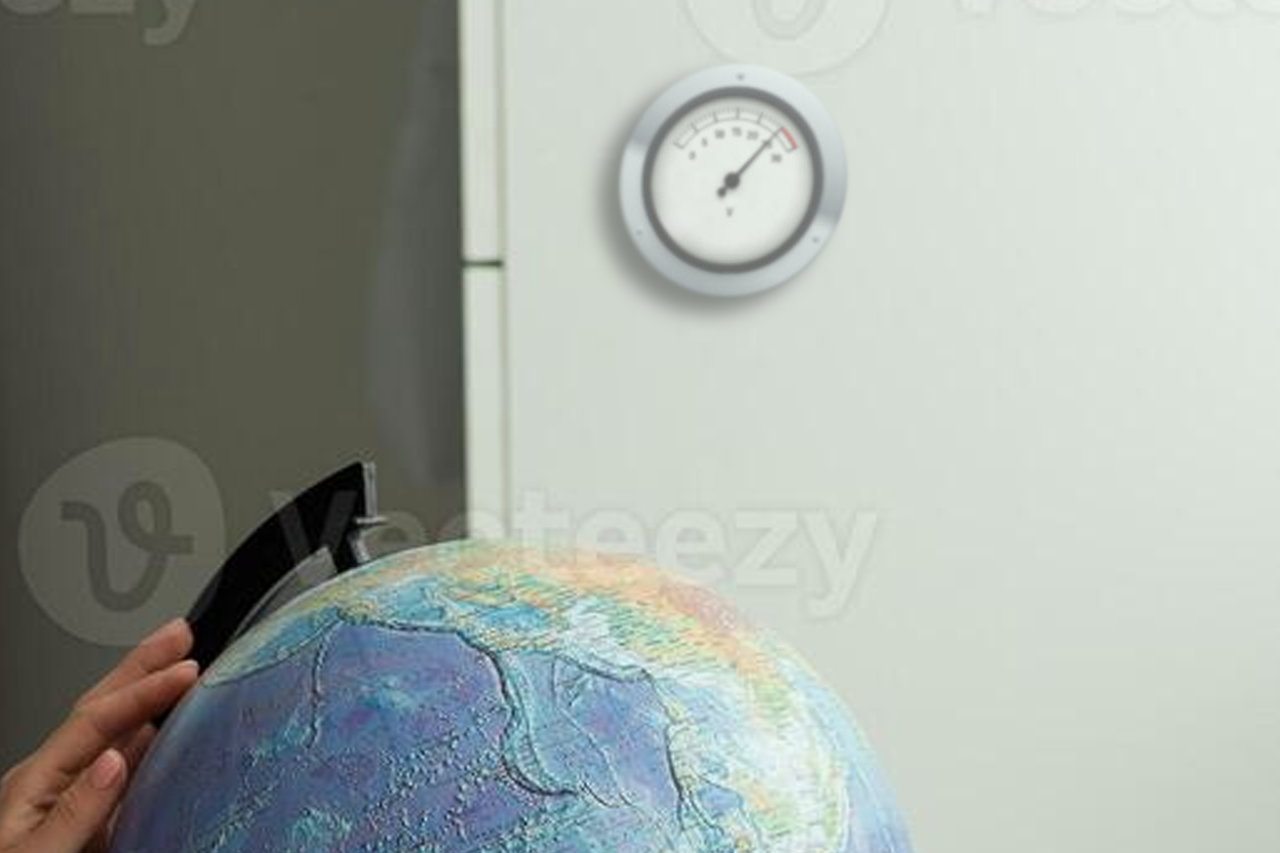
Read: value=25 unit=V
